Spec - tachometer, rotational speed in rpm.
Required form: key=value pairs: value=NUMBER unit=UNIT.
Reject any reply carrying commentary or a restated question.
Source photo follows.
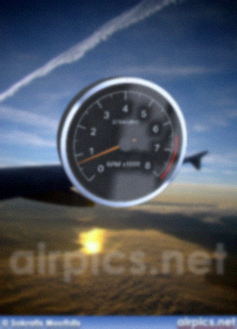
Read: value=750 unit=rpm
